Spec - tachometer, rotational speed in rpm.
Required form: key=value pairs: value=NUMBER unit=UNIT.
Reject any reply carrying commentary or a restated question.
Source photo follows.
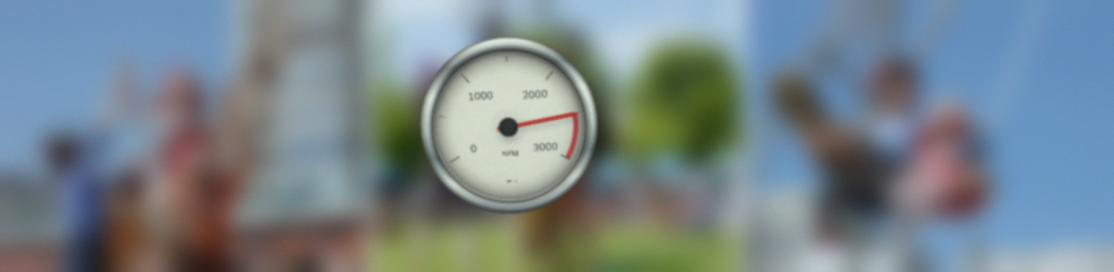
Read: value=2500 unit=rpm
